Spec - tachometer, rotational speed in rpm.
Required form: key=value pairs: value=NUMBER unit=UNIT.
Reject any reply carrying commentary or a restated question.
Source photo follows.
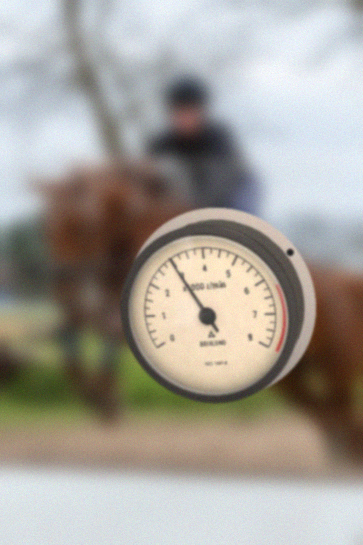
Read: value=3000 unit=rpm
